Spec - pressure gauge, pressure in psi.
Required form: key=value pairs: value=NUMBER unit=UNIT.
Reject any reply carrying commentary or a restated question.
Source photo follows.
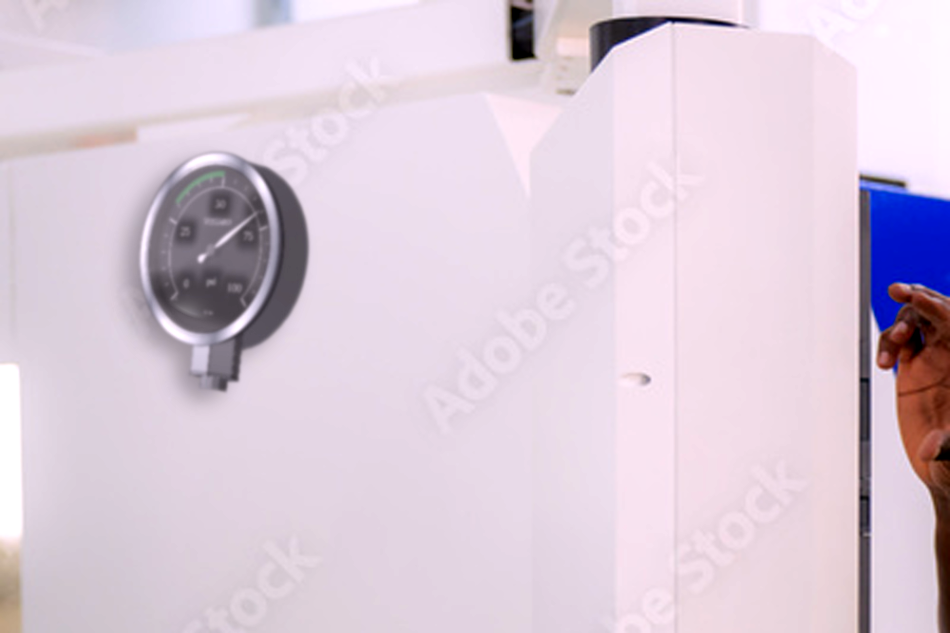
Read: value=70 unit=psi
